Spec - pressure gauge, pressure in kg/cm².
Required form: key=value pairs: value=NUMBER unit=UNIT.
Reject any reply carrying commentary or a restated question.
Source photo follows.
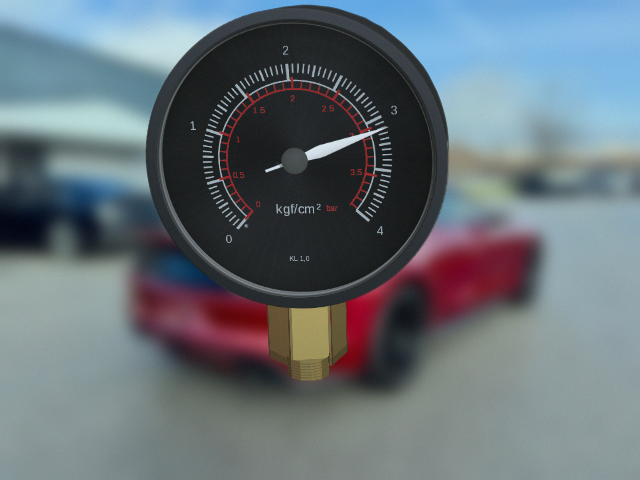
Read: value=3.1 unit=kg/cm²
